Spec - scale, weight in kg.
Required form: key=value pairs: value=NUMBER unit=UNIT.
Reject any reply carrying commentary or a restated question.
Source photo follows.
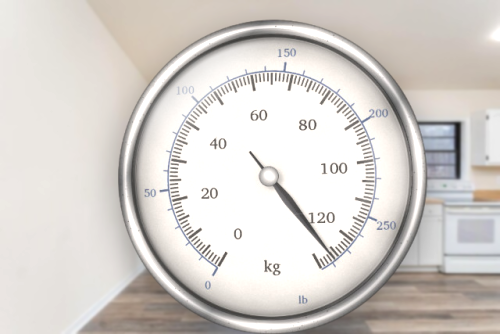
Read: value=126 unit=kg
